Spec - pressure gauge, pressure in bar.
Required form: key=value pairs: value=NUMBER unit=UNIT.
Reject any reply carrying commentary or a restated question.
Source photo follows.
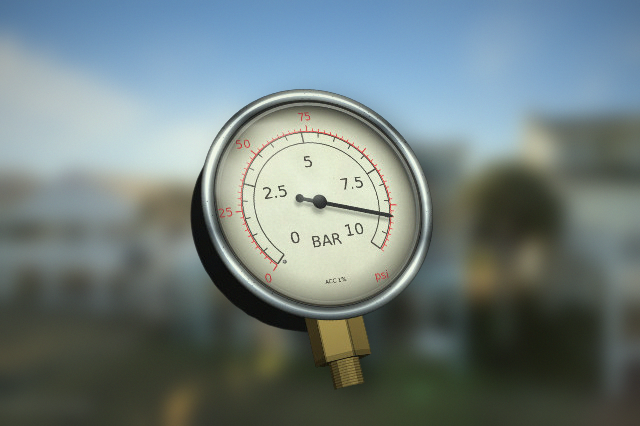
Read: value=9 unit=bar
